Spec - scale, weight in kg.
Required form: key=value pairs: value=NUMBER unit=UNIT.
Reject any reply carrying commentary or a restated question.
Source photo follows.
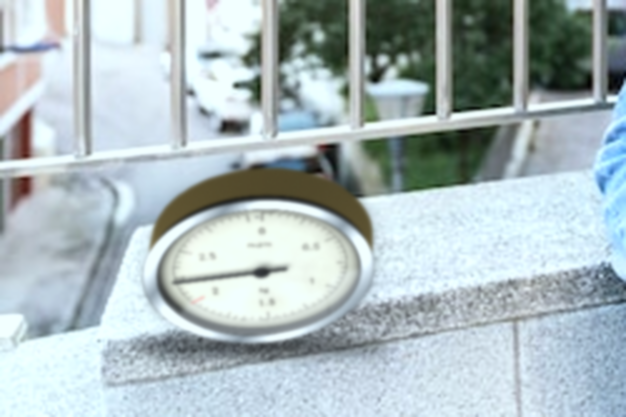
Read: value=2.25 unit=kg
